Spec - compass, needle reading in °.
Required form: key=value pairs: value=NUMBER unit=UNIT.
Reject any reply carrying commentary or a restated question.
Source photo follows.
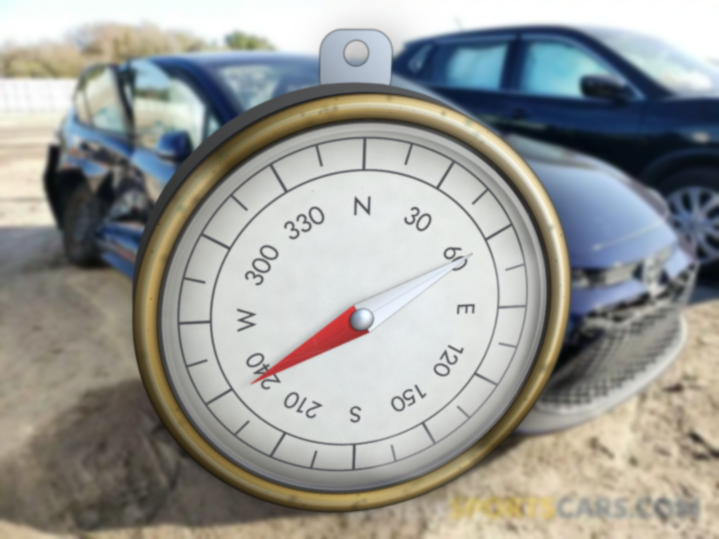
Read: value=240 unit=°
